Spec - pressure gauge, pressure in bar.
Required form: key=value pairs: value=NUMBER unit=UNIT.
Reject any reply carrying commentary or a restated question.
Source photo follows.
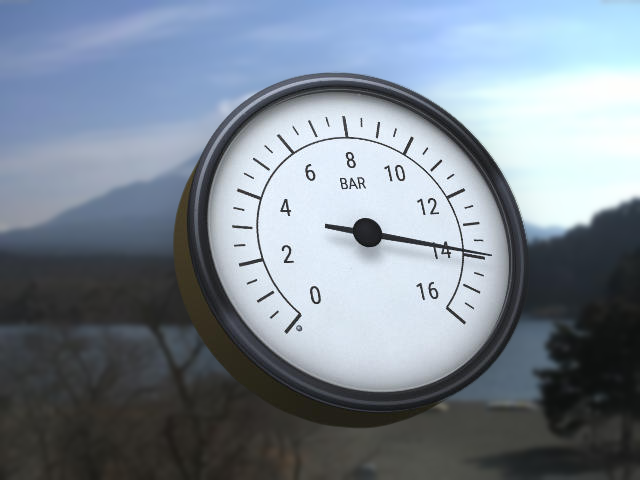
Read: value=14 unit=bar
